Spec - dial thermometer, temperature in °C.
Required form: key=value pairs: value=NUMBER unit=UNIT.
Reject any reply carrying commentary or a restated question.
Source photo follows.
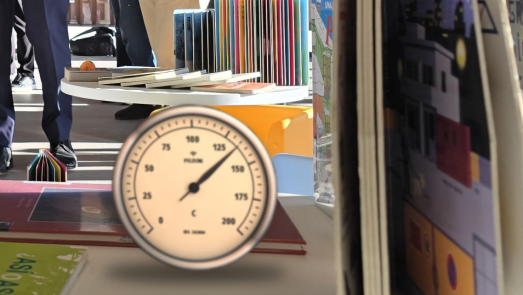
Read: value=135 unit=°C
